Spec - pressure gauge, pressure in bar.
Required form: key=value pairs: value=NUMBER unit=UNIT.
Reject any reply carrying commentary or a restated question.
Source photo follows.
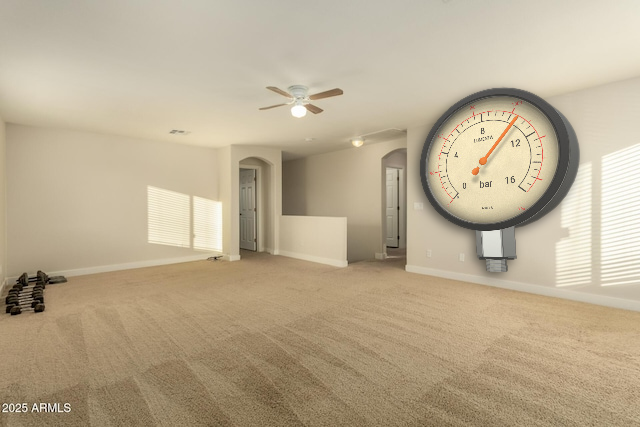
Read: value=10.5 unit=bar
